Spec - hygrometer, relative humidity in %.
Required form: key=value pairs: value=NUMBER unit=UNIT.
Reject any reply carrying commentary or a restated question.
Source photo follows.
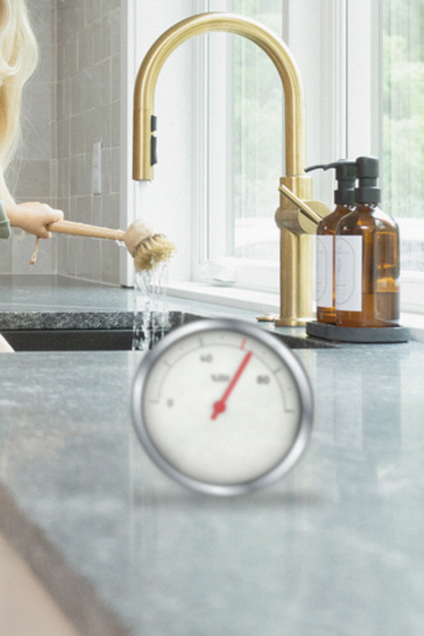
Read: value=65 unit=%
